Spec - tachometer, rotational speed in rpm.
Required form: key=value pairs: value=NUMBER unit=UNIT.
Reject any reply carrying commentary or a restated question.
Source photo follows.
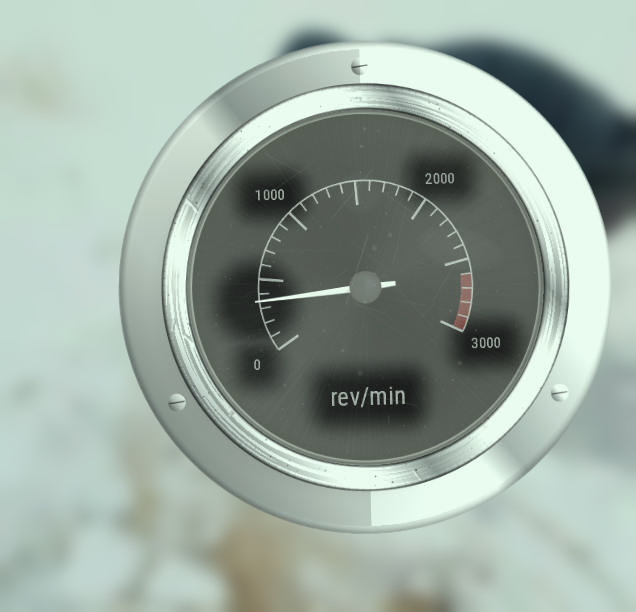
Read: value=350 unit=rpm
